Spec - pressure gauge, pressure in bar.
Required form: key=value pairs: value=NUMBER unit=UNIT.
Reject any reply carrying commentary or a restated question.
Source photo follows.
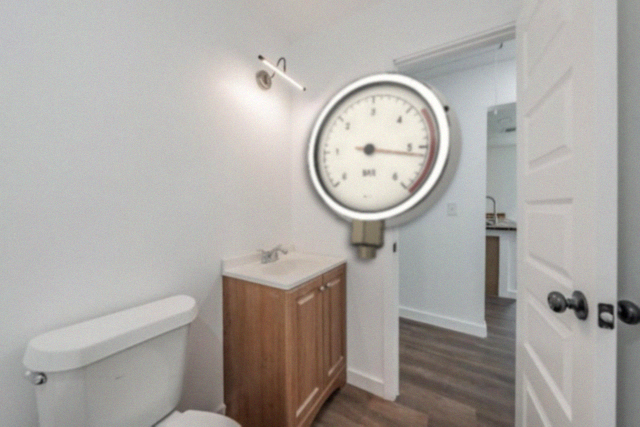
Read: value=5.2 unit=bar
